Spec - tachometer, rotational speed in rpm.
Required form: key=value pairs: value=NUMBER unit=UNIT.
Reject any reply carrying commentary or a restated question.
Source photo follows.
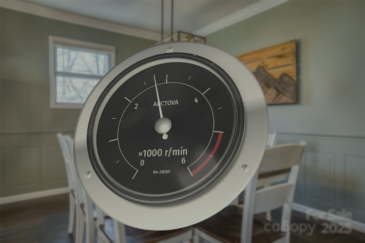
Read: value=2750 unit=rpm
